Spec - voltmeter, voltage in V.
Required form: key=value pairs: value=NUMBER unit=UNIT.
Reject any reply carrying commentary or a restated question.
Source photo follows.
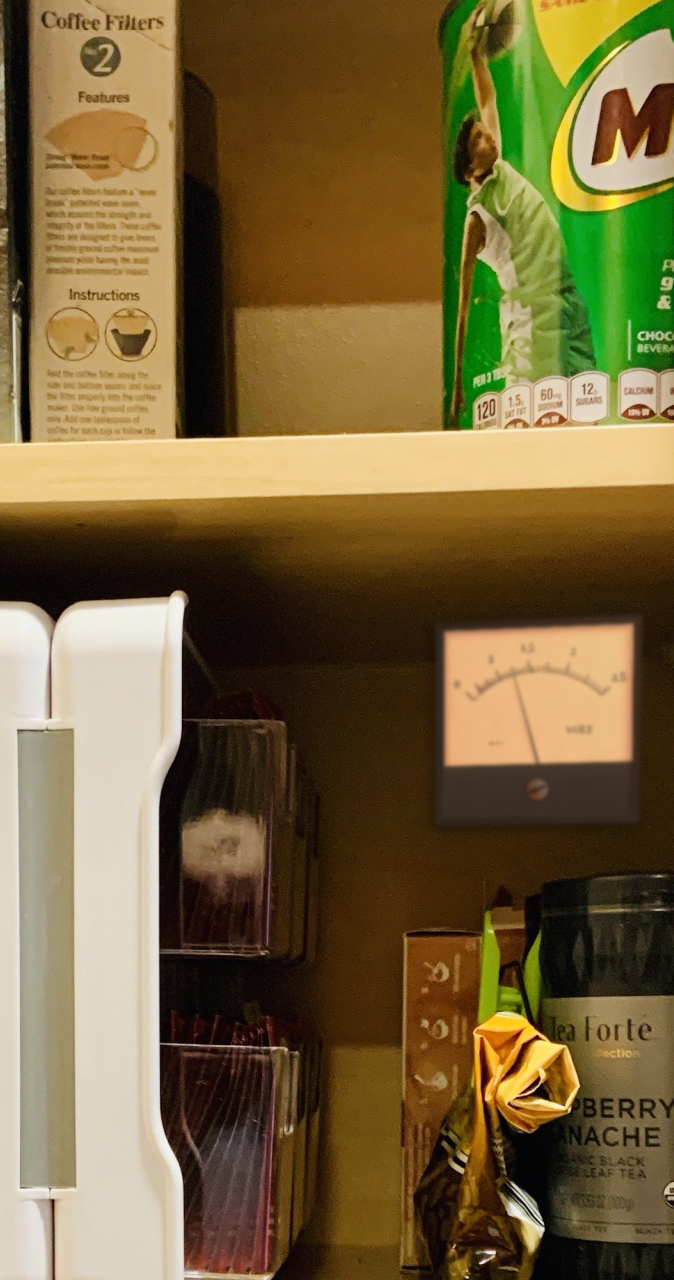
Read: value=1.25 unit=V
